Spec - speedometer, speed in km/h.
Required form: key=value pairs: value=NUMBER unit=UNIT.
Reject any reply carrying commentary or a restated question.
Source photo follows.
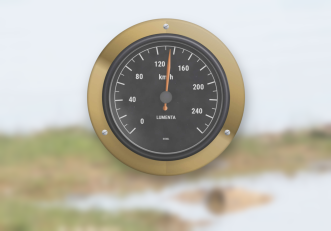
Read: value=135 unit=km/h
